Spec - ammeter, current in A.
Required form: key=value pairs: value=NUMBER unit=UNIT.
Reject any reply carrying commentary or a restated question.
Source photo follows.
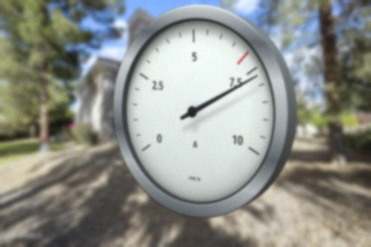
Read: value=7.75 unit=A
